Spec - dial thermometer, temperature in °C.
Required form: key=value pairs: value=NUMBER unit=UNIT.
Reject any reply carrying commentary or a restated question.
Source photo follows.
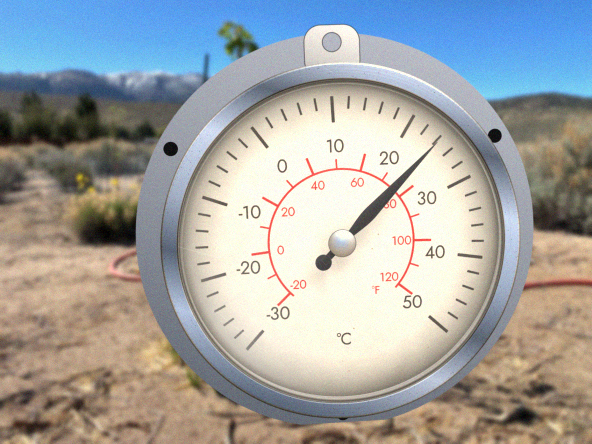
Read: value=24 unit=°C
